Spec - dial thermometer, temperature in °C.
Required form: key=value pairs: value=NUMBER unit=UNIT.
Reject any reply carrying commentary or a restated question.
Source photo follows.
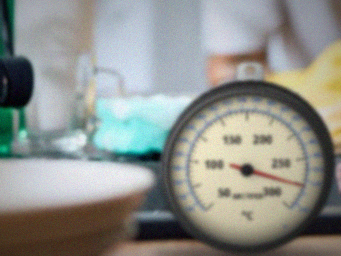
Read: value=275 unit=°C
